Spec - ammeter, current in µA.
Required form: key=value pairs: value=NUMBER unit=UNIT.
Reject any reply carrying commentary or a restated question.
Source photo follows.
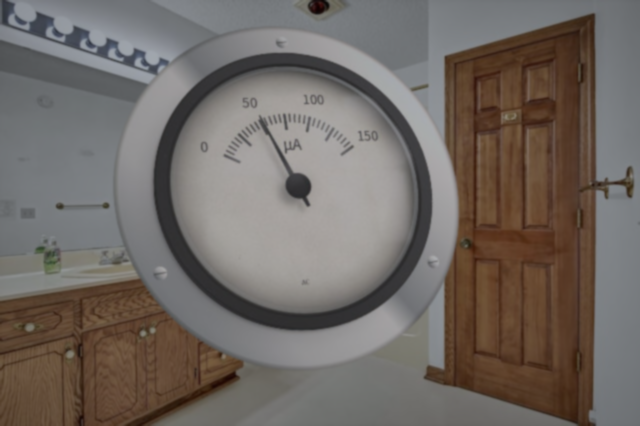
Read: value=50 unit=µA
